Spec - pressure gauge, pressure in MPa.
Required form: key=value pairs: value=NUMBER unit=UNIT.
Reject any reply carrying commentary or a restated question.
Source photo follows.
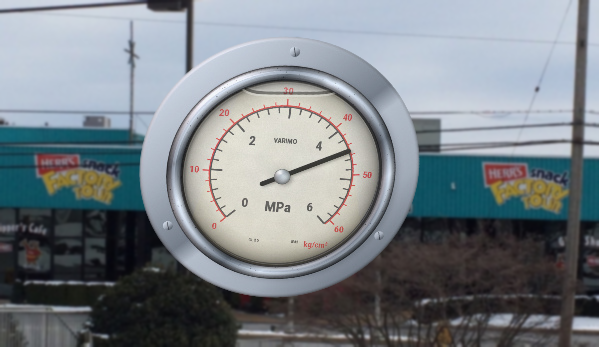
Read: value=4.4 unit=MPa
